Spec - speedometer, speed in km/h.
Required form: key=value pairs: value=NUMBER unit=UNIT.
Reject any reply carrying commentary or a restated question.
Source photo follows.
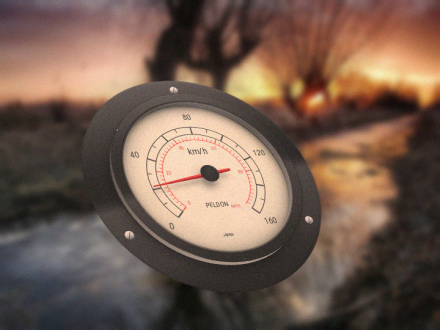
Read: value=20 unit=km/h
